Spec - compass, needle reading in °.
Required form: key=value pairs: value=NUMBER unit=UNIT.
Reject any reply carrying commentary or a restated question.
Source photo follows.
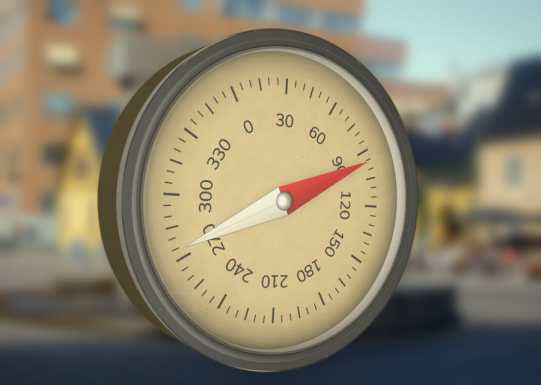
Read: value=95 unit=°
